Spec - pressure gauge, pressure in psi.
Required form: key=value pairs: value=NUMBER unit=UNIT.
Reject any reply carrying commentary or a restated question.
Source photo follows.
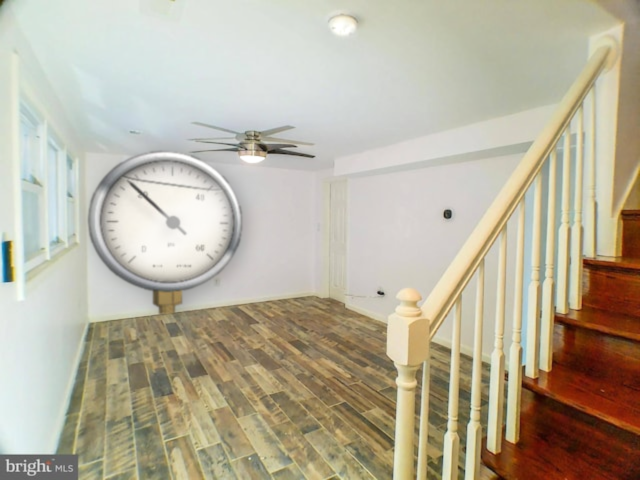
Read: value=20 unit=psi
